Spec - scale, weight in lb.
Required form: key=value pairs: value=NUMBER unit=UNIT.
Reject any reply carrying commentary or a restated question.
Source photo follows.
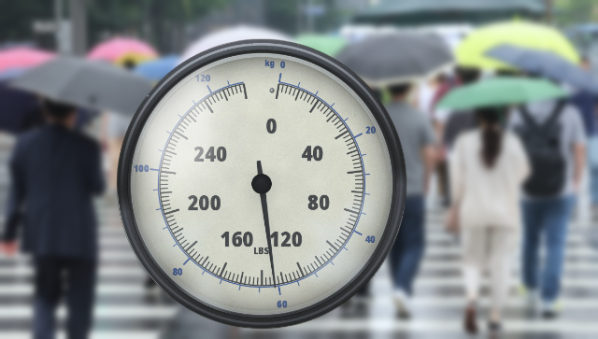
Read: value=134 unit=lb
